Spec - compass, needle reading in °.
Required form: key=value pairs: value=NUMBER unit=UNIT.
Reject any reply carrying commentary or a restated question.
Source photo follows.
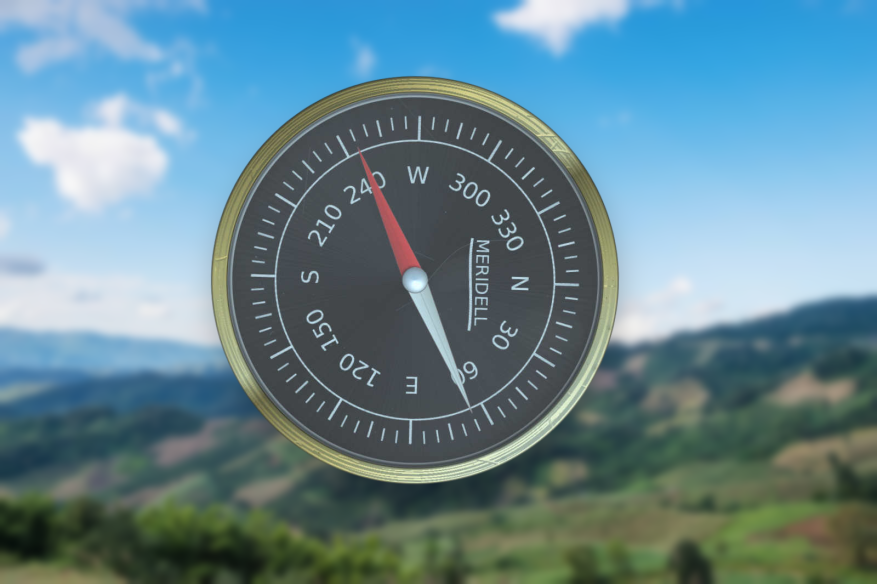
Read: value=245 unit=°
